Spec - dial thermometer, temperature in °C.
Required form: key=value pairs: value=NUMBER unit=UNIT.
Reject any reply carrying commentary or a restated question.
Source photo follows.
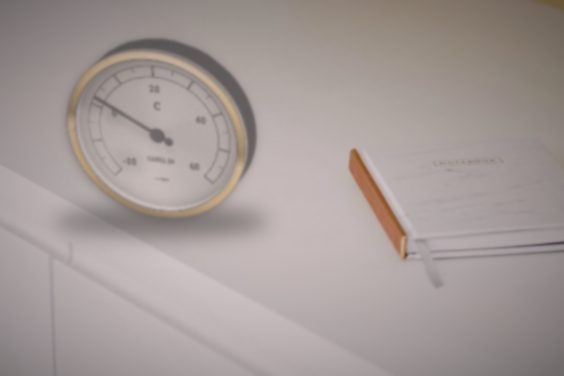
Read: value=2.5 unit=°C
